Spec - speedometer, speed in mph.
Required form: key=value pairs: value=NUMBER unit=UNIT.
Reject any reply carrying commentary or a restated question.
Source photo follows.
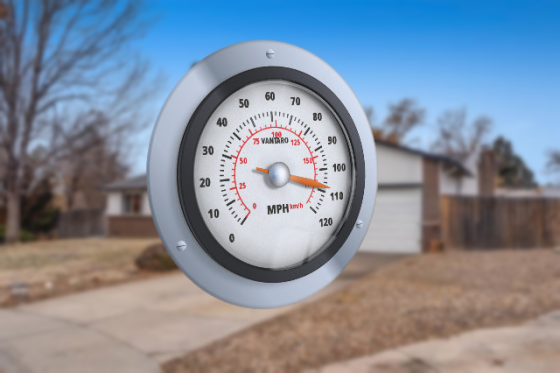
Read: value=108 unit=mph
